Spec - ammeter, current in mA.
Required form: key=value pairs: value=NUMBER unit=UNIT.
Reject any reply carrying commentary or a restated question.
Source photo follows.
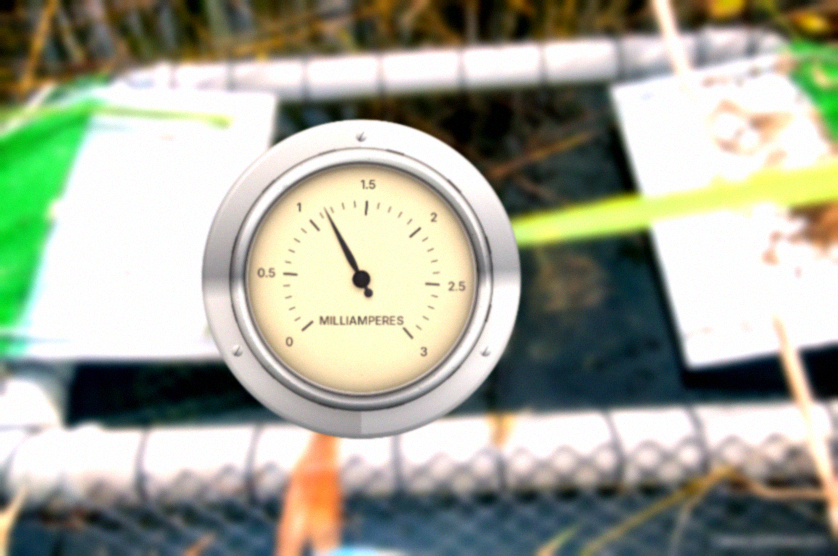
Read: value=1.15 unit=mA
